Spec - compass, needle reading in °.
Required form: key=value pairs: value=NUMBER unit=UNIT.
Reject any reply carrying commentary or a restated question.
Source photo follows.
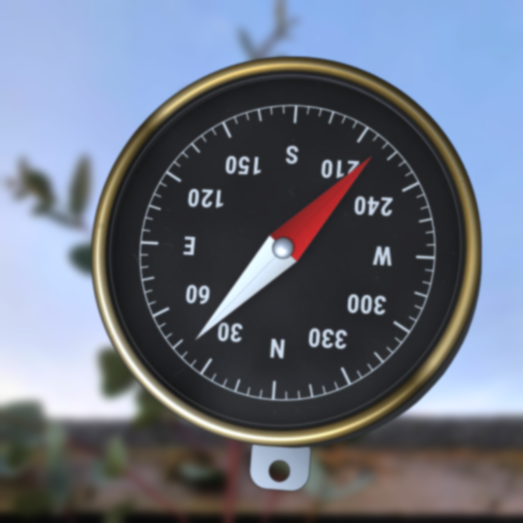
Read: value=220 unit=°
